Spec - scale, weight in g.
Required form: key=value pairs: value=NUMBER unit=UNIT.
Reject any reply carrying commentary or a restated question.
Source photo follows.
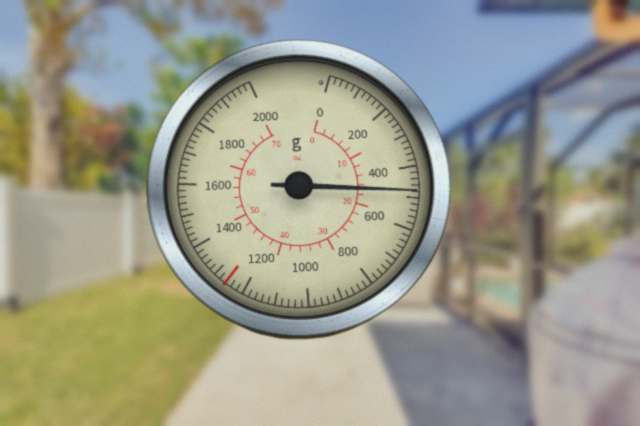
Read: value=480 unit=g
